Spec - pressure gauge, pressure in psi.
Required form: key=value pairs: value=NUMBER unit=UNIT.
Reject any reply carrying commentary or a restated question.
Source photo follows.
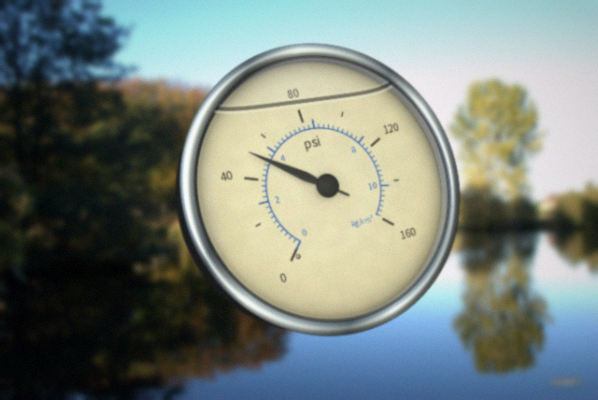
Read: value=50 unit=psi
